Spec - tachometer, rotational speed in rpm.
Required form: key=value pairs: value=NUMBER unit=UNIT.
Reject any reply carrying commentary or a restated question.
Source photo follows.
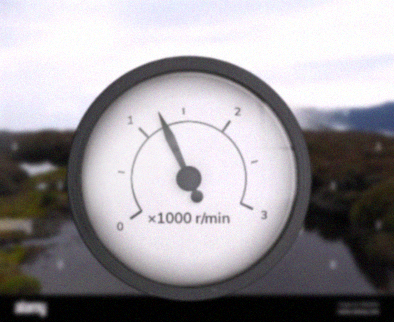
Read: value=1250 unit=rpm
